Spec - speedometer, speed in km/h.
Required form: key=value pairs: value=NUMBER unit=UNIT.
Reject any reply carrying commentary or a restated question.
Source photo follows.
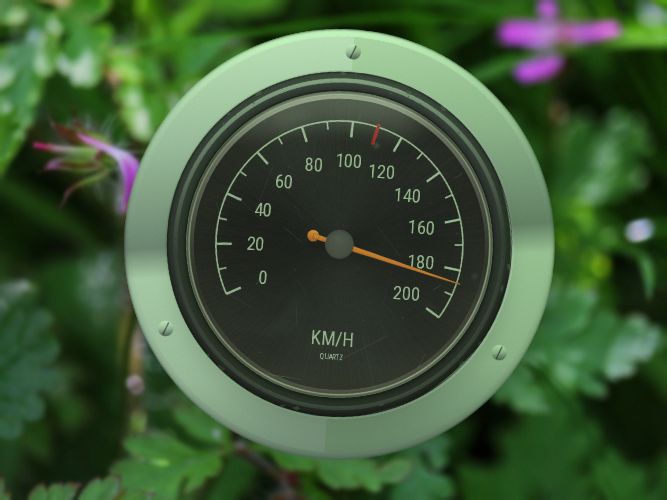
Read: value=185 unit=km/h
